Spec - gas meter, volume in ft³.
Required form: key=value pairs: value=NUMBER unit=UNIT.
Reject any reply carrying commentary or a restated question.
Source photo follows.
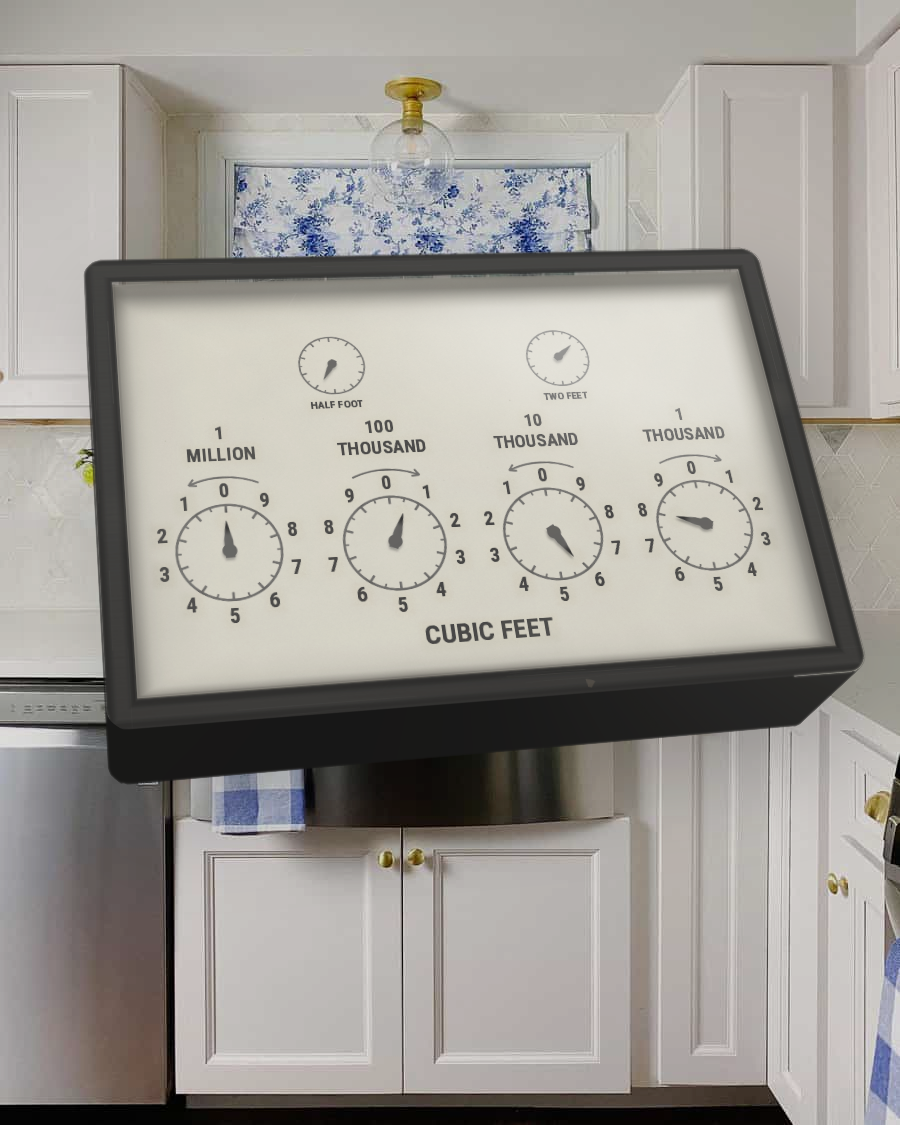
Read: value=5800 unit=ft³
